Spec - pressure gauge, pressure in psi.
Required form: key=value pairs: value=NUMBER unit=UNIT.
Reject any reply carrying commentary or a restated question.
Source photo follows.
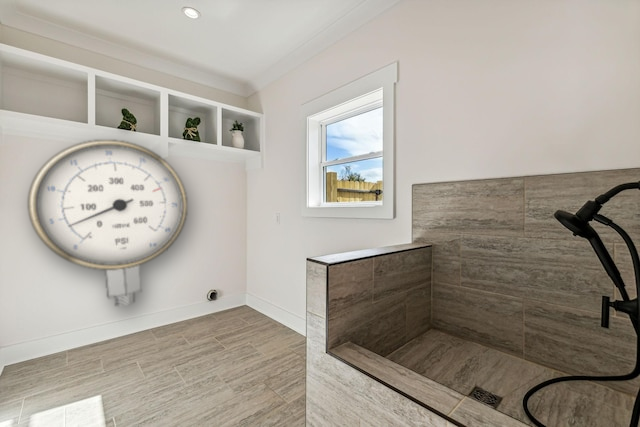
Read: value=50 unit=psi
